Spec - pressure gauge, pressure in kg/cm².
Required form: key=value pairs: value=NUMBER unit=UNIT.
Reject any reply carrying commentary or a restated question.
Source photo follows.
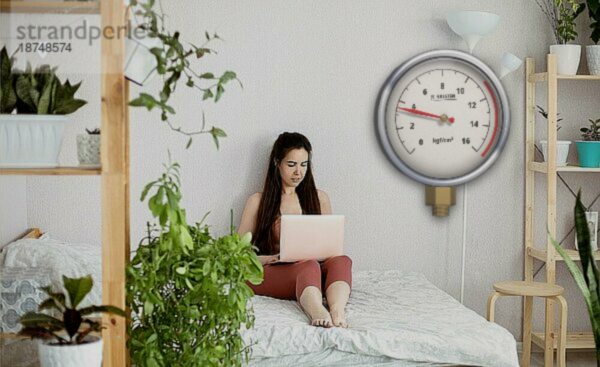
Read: value=3.5 unit=kg/cm²
